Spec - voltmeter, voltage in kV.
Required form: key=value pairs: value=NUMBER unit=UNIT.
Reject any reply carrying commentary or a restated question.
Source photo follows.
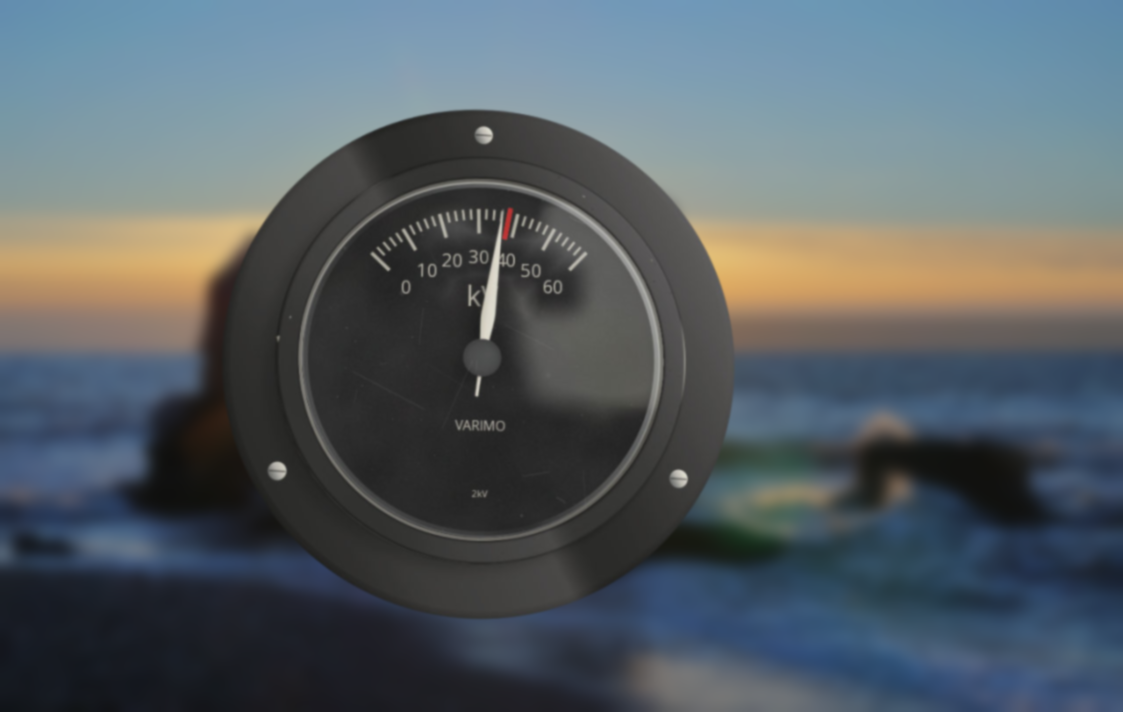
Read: value=36 unit=kV
